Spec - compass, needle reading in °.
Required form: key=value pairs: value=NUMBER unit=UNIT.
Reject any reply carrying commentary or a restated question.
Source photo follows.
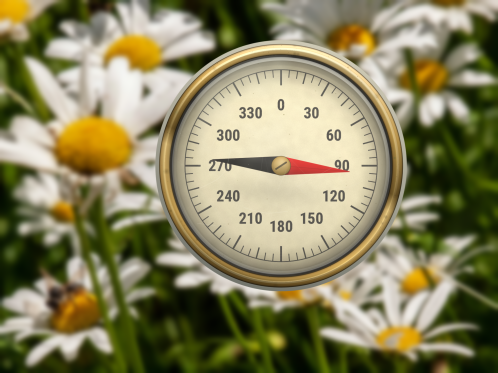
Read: value=95 unit=°
